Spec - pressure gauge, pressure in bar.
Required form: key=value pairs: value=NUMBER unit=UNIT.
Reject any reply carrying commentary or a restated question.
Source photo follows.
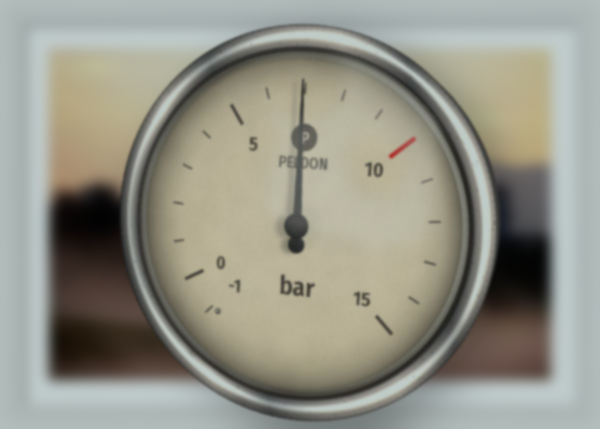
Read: value=7 unit=bar
